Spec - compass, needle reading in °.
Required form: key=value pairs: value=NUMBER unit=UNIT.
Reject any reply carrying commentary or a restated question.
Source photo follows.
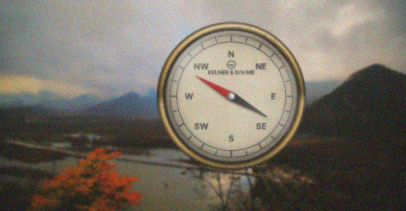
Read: value=300 unit=°
